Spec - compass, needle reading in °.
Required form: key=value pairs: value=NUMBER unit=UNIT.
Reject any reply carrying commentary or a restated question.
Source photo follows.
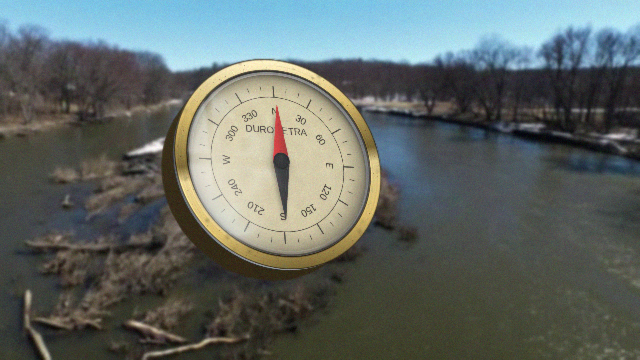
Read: value=0 unit=°
